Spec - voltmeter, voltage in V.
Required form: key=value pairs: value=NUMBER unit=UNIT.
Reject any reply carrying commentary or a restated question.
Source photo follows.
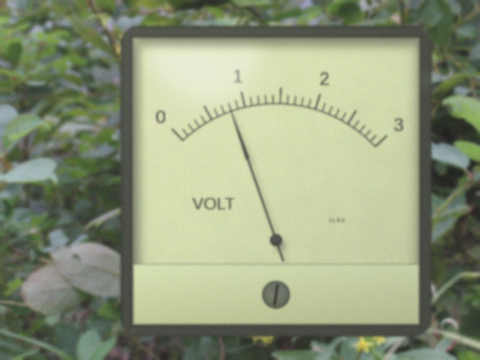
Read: value=0.8 unit=V
